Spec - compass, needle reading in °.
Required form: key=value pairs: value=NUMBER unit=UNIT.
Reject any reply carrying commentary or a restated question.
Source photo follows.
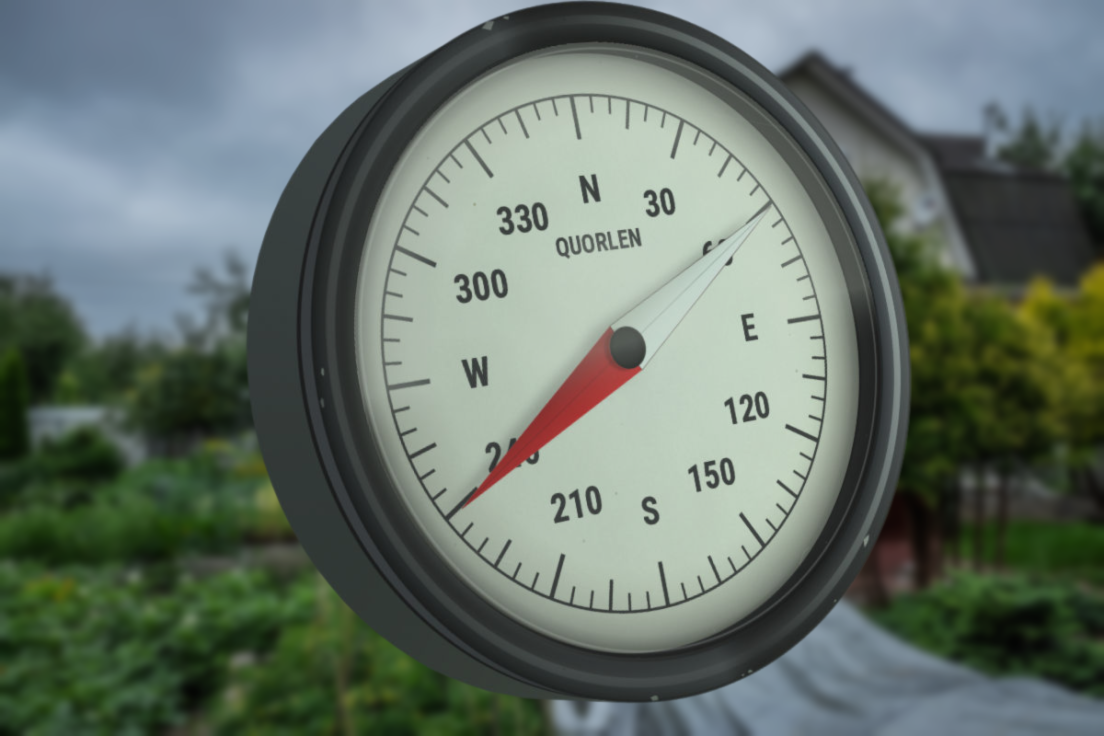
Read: value=240 unit=°
